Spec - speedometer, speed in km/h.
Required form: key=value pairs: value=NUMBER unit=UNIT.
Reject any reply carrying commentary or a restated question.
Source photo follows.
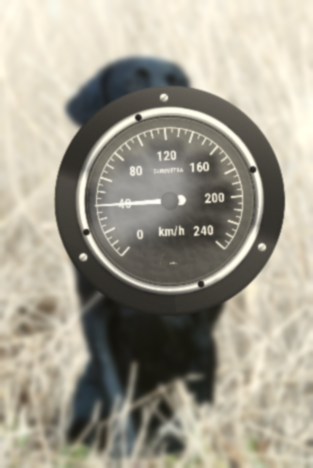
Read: value=40 unit=km/h
